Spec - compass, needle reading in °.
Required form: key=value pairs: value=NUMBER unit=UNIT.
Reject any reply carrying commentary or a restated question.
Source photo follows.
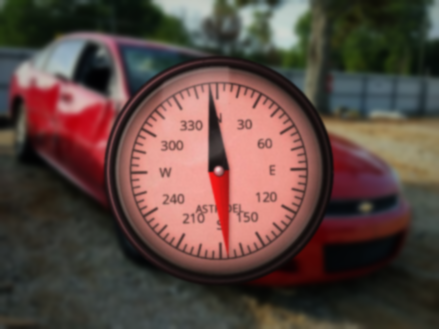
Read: value=175 unit=°
